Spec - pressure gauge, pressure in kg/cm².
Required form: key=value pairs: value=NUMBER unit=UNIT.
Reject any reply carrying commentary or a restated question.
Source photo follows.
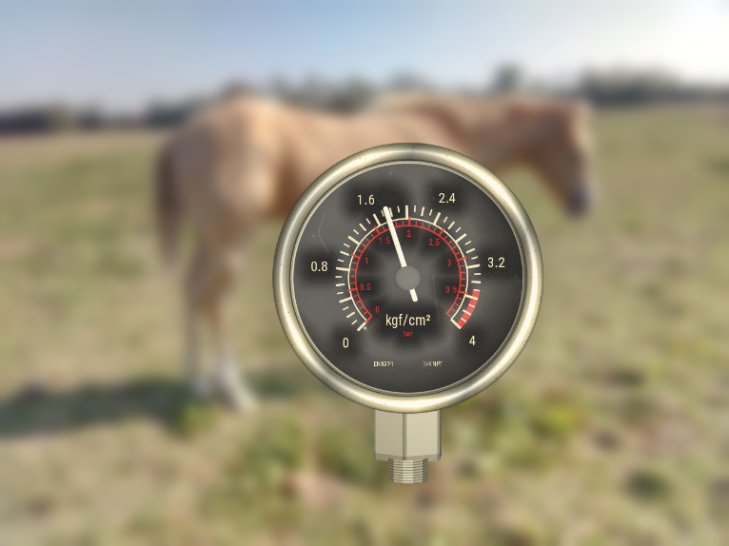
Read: value=1.75 unit=kg/cm²
